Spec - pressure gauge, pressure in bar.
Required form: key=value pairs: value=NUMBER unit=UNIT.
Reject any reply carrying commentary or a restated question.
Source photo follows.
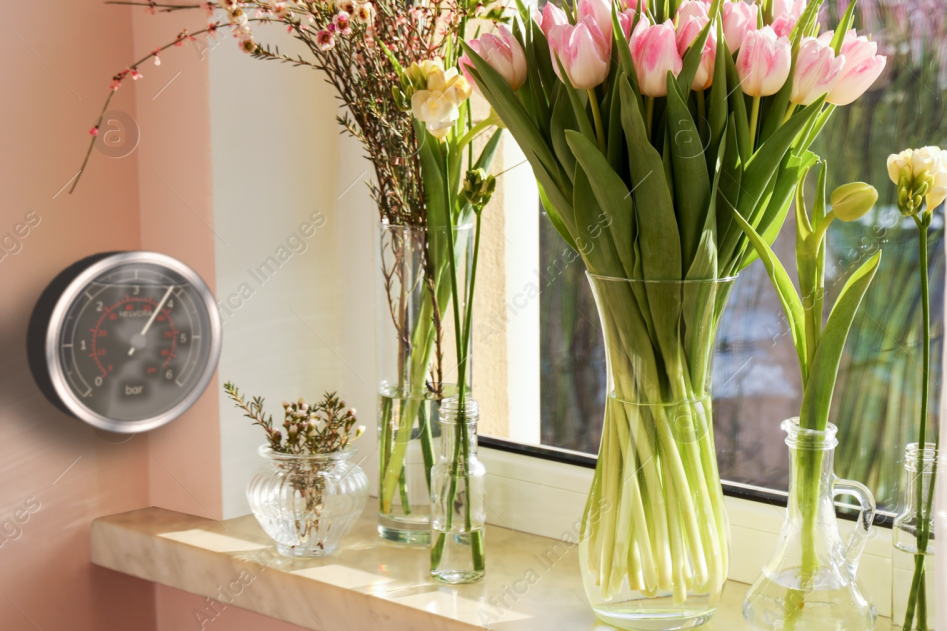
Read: value=3.75 unit=bar
